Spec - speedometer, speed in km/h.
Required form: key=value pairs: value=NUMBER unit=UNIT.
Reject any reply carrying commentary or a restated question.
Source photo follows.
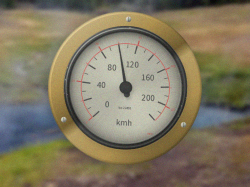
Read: value=100 unit=km/h
